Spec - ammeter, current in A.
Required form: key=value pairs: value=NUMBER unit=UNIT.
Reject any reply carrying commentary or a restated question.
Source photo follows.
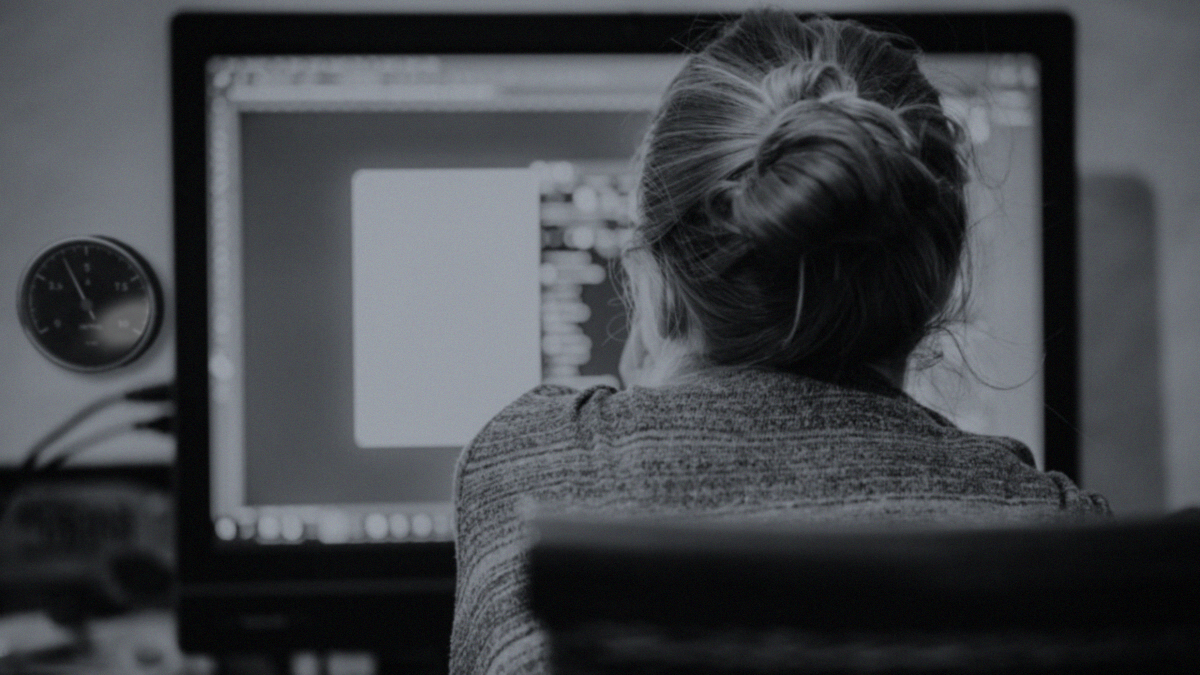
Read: value=4 unit=A
